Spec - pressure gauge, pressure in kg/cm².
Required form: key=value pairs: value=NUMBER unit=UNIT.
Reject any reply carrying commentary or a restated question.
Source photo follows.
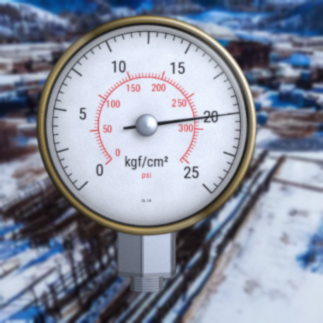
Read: value=20 unit=kg/cm²
